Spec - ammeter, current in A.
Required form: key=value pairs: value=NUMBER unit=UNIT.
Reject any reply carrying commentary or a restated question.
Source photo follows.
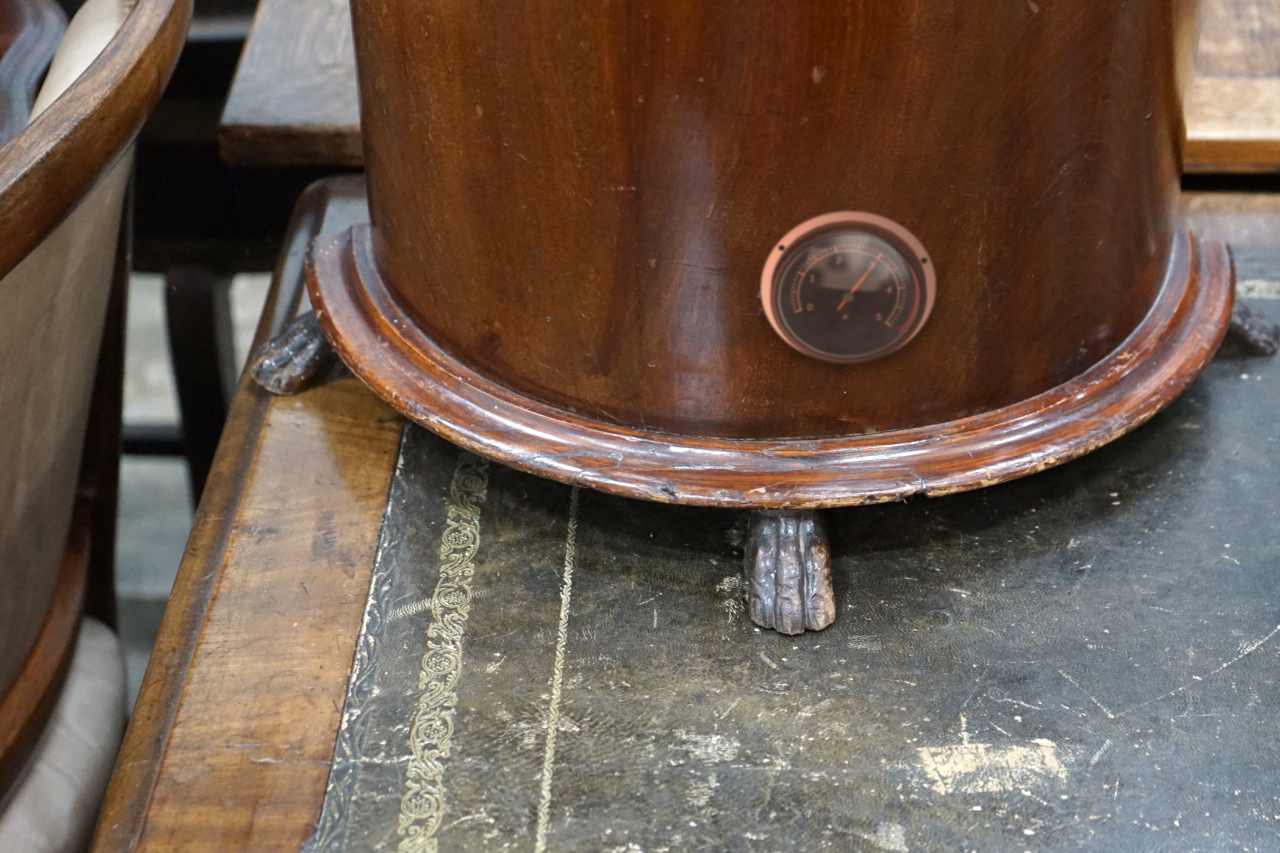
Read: value=3 unit=A
